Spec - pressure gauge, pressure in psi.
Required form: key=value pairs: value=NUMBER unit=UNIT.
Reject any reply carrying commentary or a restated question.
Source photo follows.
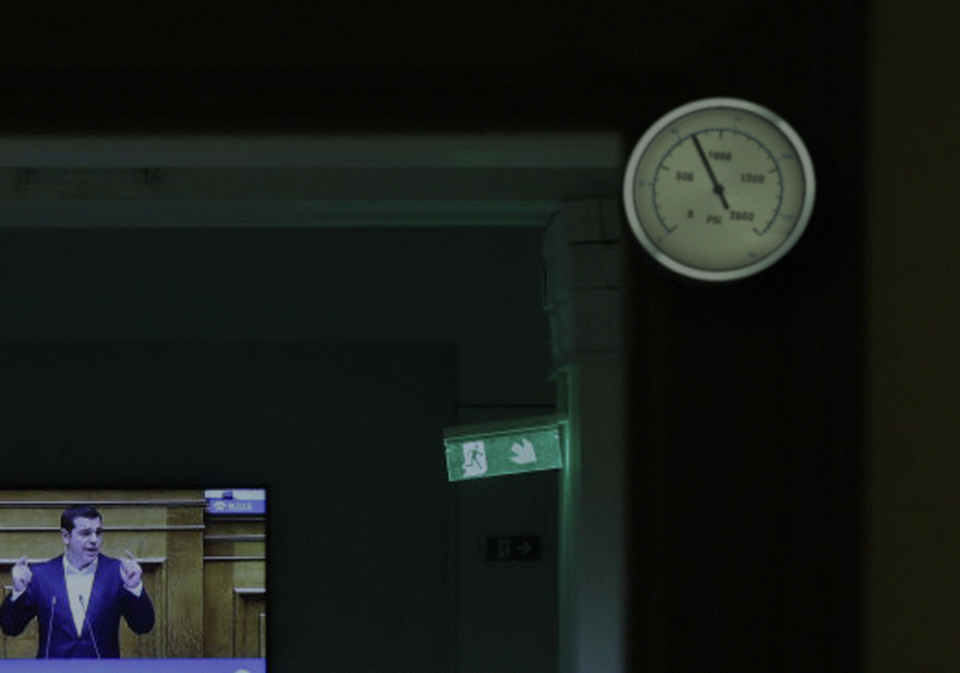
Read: value=800 unit=psi
